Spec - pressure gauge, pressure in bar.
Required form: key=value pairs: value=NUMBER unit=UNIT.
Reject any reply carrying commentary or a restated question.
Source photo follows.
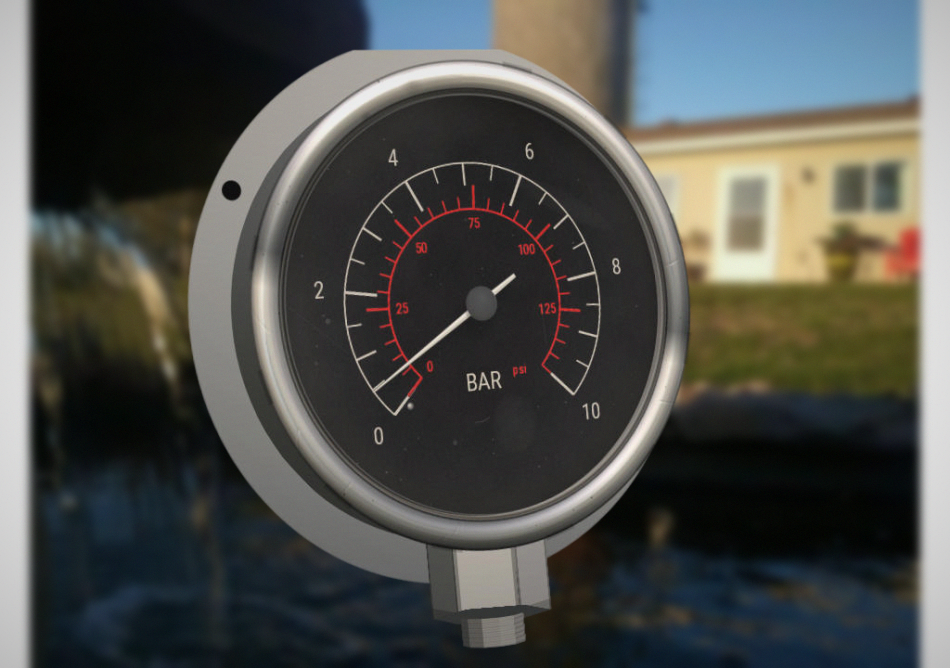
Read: value=0.5 unit=bar
